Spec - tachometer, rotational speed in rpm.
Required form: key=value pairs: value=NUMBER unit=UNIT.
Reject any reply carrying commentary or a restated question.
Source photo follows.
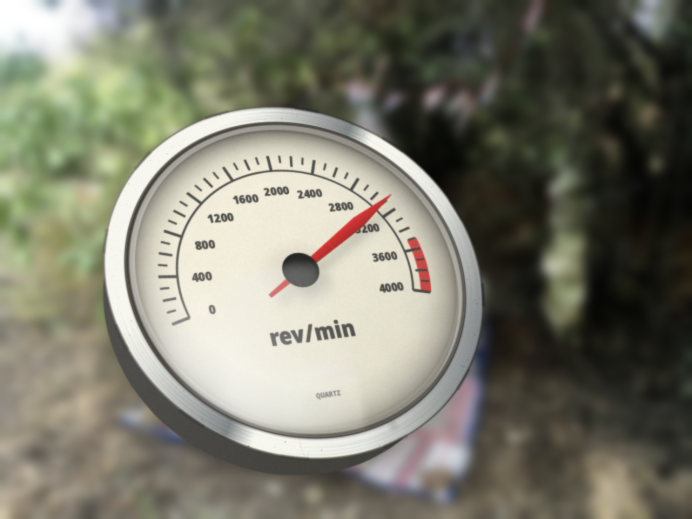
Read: value=3100 unit=rpm
